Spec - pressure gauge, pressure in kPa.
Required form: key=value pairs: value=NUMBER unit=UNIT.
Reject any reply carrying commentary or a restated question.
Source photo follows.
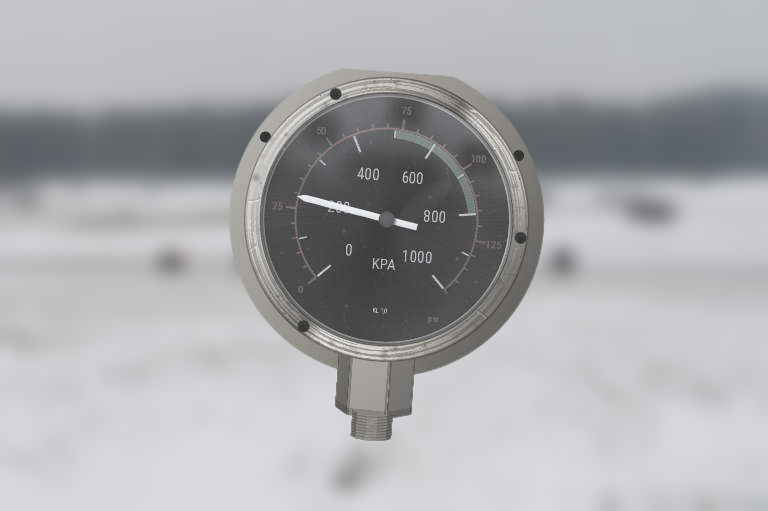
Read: value=200 unit=kPa
